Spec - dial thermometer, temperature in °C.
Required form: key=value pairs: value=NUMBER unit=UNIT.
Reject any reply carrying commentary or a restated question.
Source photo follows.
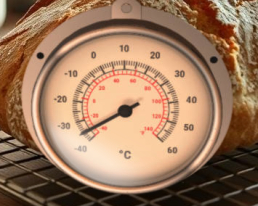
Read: value=-35 unit=°C
